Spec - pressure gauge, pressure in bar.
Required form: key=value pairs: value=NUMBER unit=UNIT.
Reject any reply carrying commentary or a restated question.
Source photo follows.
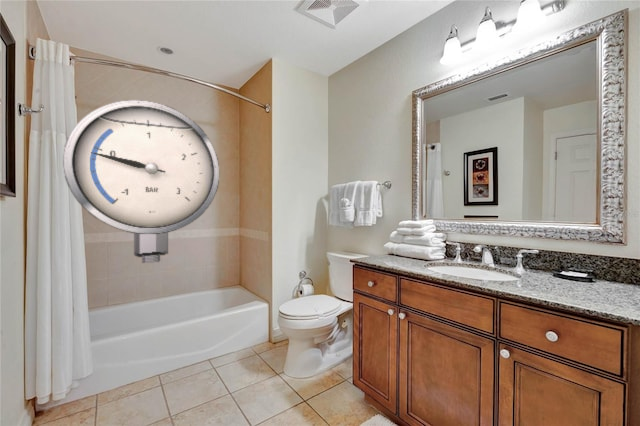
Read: value=-0.1 unit=bar
